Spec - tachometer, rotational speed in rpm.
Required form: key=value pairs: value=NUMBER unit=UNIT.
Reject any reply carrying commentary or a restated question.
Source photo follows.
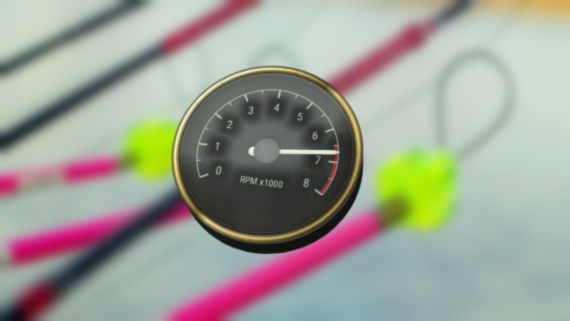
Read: value=6750 unit=rpm
